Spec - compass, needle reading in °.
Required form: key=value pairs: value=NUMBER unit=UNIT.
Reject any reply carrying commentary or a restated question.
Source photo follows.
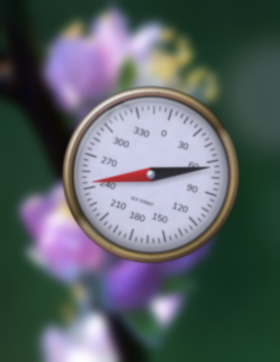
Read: value=245 unit=°
